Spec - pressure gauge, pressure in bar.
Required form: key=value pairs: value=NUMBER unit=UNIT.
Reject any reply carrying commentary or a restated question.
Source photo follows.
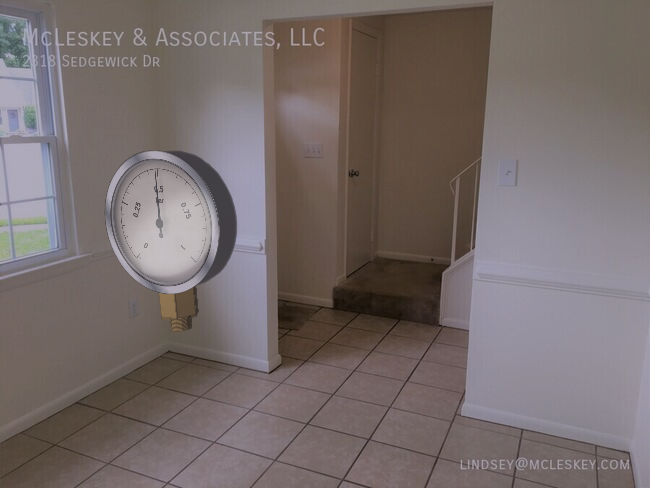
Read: value=0.5 unit=bar
